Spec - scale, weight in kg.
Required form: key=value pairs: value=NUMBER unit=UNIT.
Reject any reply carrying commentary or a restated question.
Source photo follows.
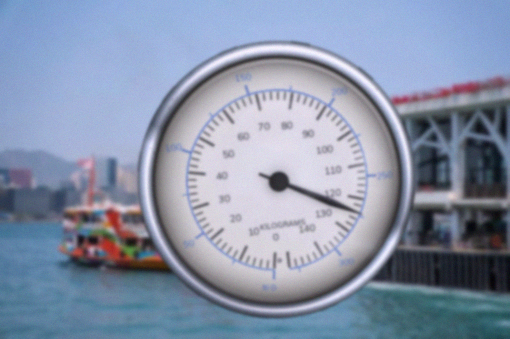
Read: value=124 unit=kg
